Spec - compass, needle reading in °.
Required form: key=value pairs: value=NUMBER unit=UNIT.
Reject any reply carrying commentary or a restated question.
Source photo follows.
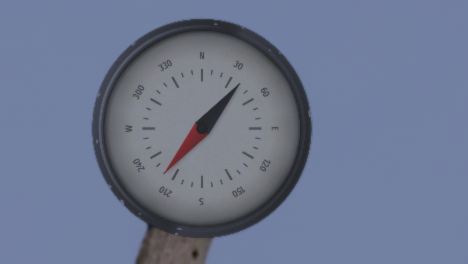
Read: value=220 unit=°
